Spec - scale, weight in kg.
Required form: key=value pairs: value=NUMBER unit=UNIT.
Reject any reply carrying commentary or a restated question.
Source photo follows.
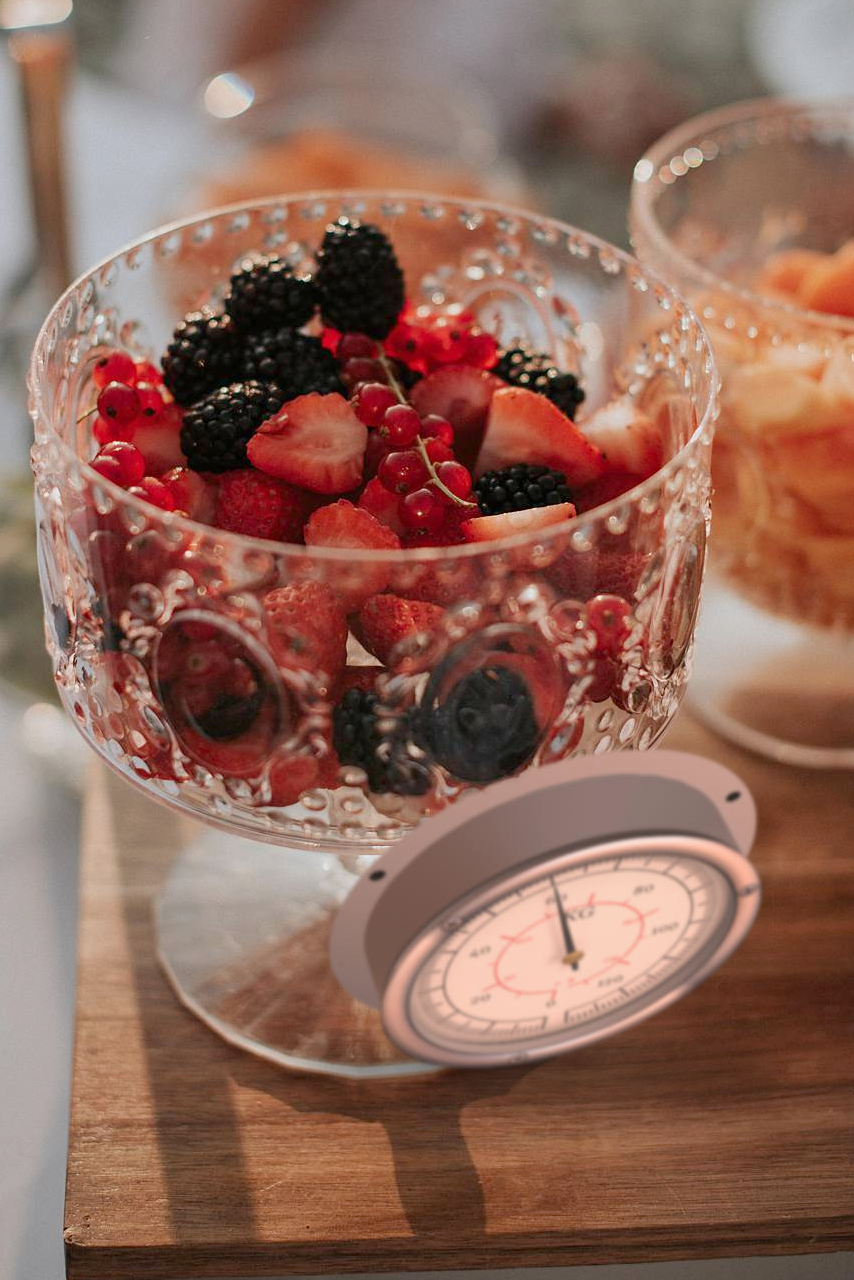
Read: value=60 unit=kg
